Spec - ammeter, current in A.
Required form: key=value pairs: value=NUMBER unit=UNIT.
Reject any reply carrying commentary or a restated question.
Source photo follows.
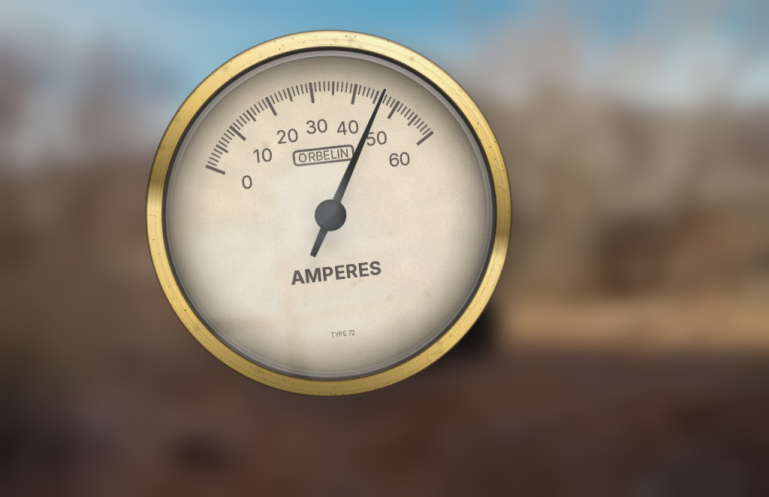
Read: value=46 unit=A
